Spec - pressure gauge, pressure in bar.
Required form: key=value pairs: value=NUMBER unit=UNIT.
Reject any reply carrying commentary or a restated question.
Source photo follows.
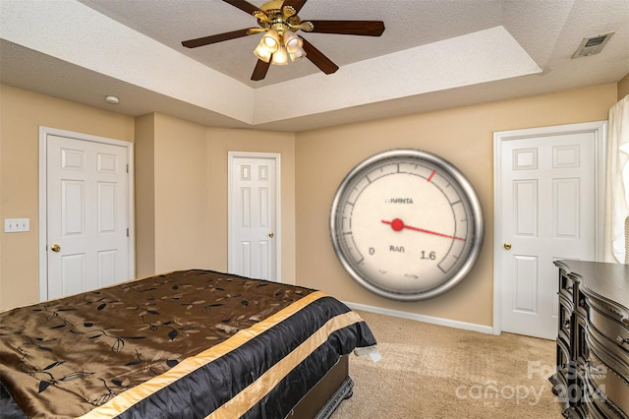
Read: value=1.4 unit=bar
